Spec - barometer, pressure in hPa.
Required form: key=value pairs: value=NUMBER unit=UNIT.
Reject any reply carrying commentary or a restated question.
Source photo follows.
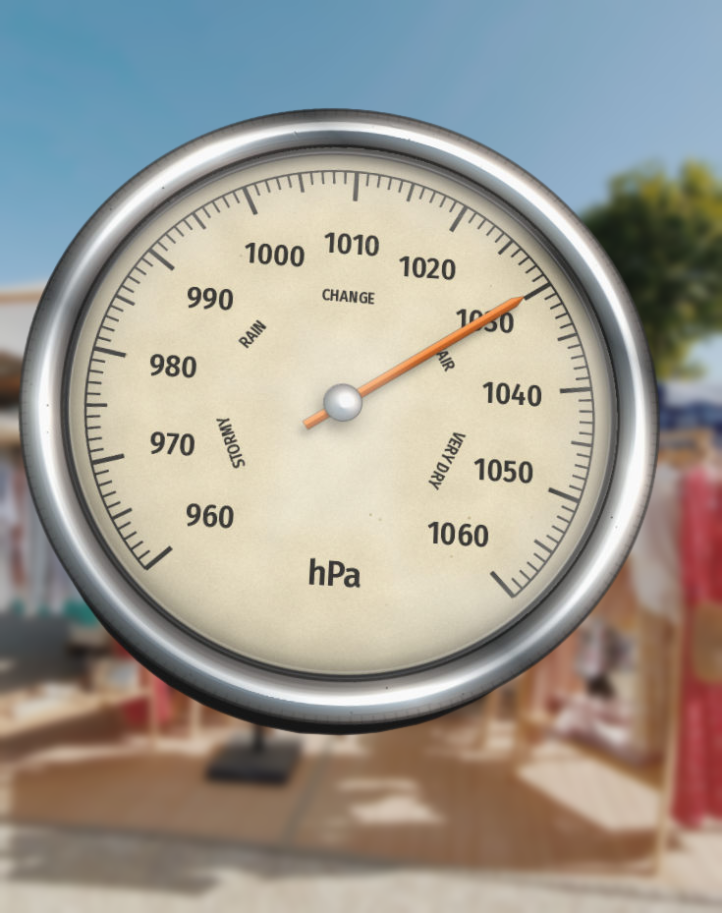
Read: value=1030 unit=hPa
